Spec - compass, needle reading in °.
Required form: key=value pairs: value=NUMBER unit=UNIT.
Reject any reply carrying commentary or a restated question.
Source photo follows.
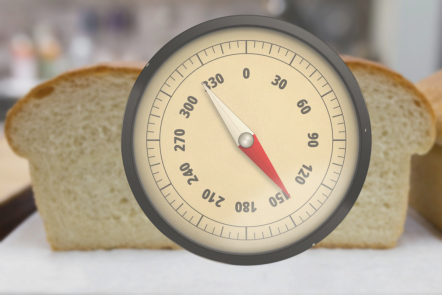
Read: value=142.5 unit=°
